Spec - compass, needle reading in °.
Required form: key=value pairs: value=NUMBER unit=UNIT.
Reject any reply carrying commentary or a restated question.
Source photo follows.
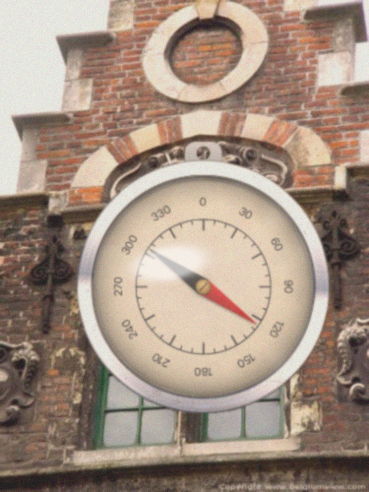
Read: value=125 unit=°
